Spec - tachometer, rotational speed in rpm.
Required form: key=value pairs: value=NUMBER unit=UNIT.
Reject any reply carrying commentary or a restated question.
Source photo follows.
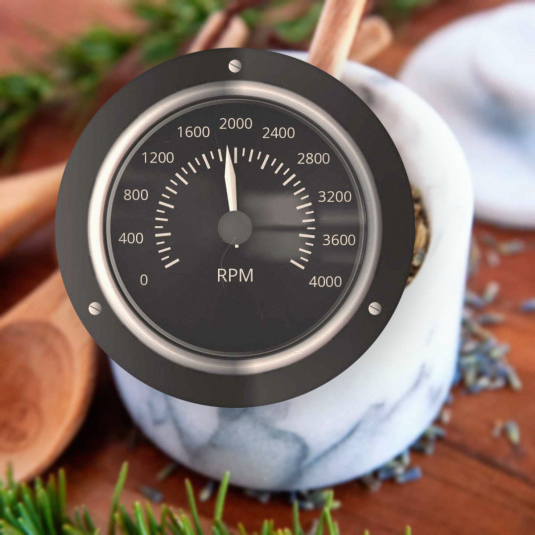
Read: value=1900 unit=rpm
